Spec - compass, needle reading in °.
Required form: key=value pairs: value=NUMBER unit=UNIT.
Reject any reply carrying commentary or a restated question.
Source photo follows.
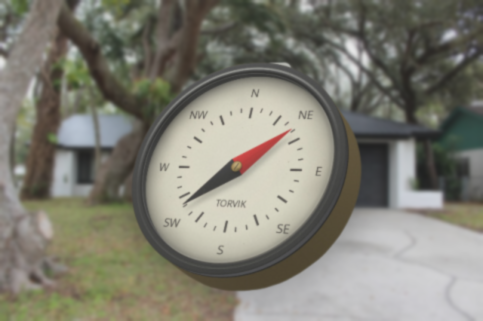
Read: value=50 unit=°
